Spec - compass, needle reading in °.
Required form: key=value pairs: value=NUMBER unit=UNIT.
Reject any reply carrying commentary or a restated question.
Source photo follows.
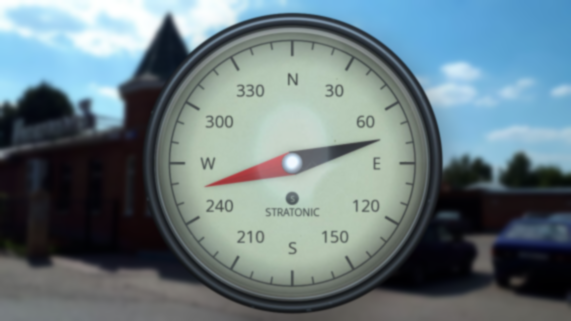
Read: value=255 unit=°
